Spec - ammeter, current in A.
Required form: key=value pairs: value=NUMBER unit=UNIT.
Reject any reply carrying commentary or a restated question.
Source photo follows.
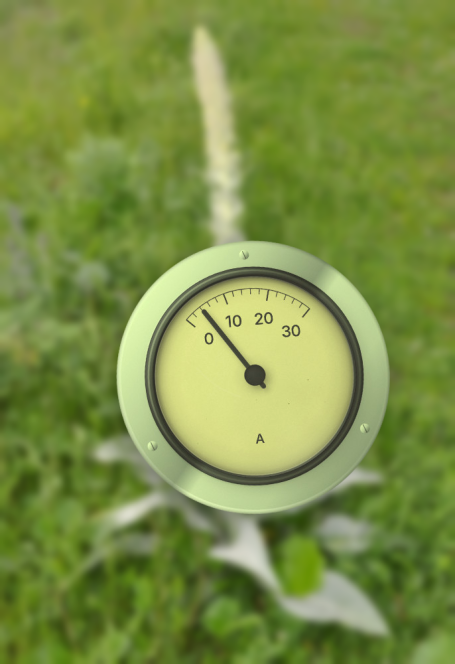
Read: value=4 unit=A
